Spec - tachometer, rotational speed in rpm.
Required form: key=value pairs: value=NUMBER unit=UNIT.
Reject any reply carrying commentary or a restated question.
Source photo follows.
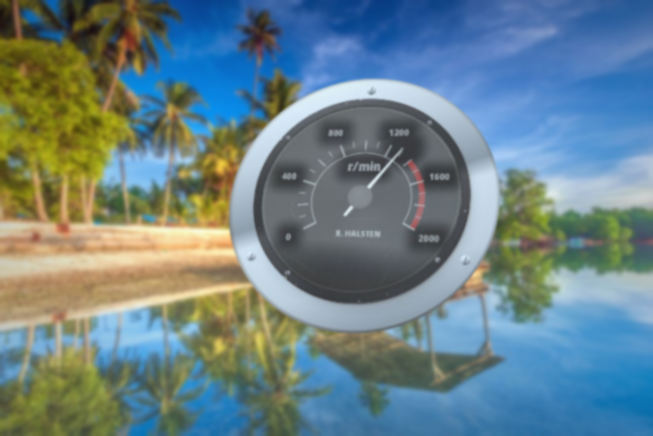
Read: value=1300 unit=rpm
